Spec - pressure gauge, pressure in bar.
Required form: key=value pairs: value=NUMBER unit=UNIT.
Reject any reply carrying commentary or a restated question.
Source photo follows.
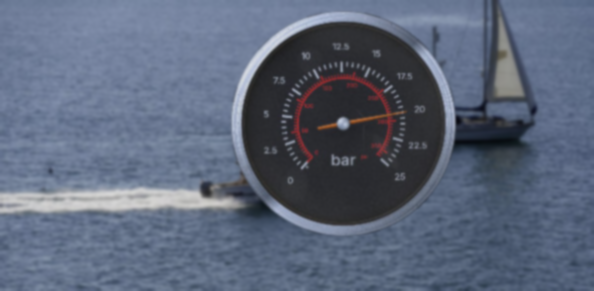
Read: value=20 unit=bar
